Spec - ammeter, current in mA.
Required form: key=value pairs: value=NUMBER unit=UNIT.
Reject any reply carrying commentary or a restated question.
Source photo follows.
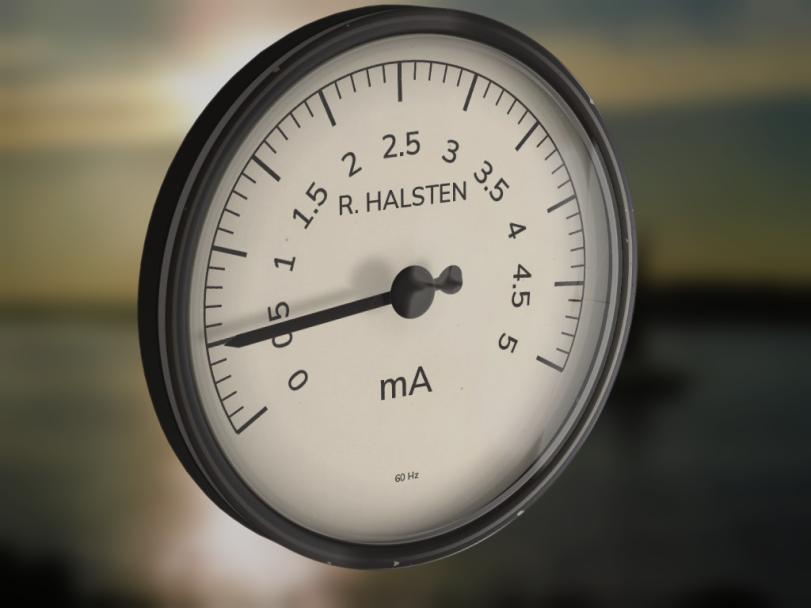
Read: value=0.5 unit=mA
